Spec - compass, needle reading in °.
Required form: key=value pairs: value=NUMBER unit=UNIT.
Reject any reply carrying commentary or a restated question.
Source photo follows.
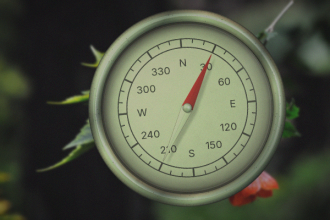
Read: value=30 unit=°
